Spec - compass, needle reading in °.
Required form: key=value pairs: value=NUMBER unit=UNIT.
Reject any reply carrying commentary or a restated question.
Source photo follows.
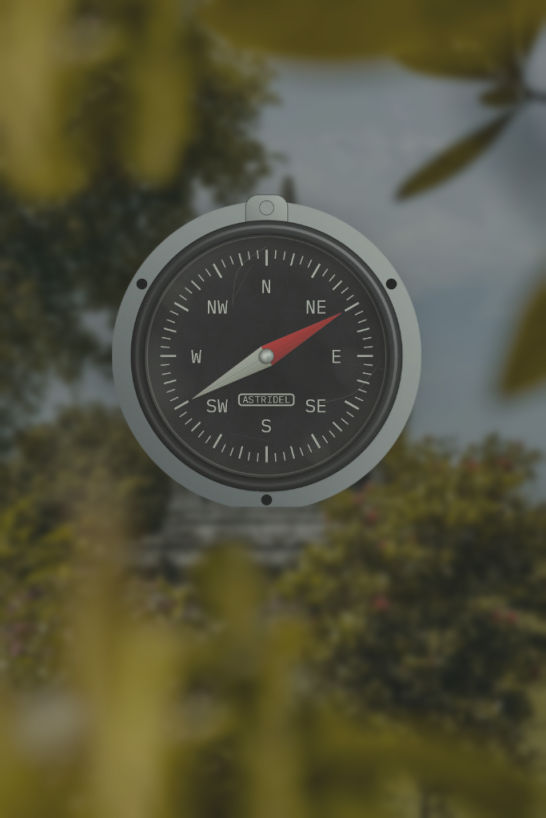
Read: value=60 unit=°
